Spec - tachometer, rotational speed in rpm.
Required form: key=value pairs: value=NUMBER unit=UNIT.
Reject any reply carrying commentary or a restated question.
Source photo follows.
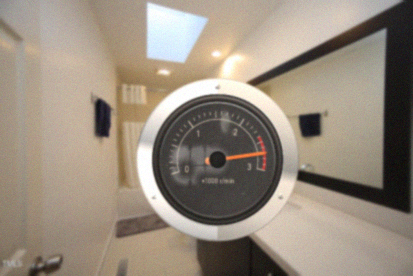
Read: value=2700 unit=rpm
